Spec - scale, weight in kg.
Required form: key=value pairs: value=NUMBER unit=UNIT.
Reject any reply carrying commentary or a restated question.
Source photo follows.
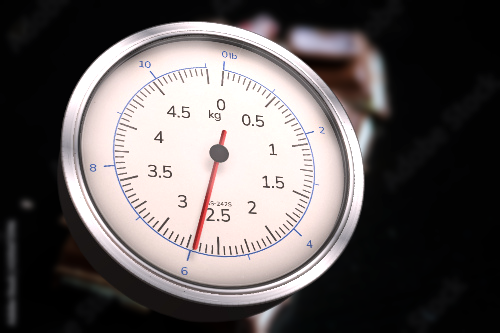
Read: value=2.7 unit=kg
